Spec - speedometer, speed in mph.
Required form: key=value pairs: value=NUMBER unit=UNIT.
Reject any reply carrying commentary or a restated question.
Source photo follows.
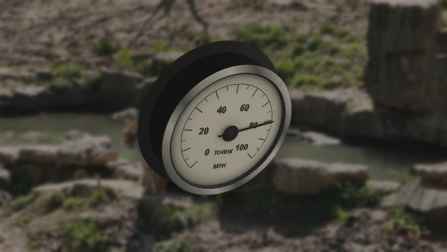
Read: value=80 unit=mph
